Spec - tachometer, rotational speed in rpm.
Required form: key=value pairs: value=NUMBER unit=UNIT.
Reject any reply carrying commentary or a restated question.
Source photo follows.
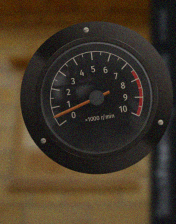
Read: value=500 unit=rpm
